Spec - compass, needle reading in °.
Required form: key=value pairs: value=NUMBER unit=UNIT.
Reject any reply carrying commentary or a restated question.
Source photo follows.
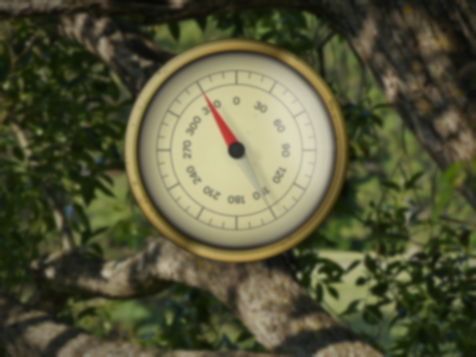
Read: value=330 unit=°
